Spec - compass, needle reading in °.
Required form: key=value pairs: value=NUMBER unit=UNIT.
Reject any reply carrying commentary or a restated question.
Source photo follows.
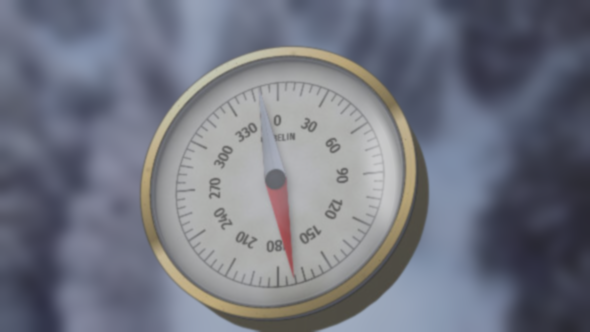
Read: value=170 unit=°
